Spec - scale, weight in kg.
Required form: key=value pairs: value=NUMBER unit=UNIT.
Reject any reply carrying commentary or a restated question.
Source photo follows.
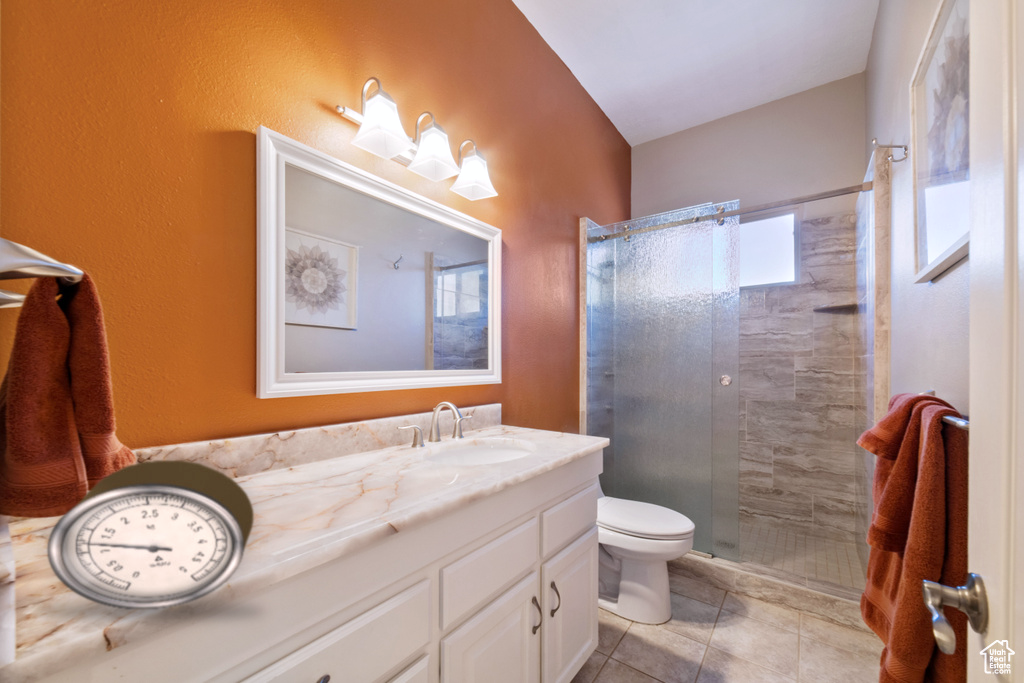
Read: value=1.25 unit=kg
